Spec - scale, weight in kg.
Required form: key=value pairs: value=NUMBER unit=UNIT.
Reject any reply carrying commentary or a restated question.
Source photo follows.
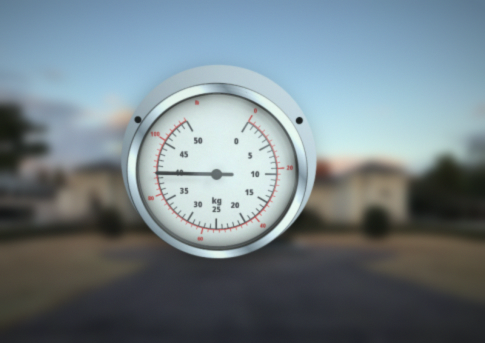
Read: value=40 unit=kg
